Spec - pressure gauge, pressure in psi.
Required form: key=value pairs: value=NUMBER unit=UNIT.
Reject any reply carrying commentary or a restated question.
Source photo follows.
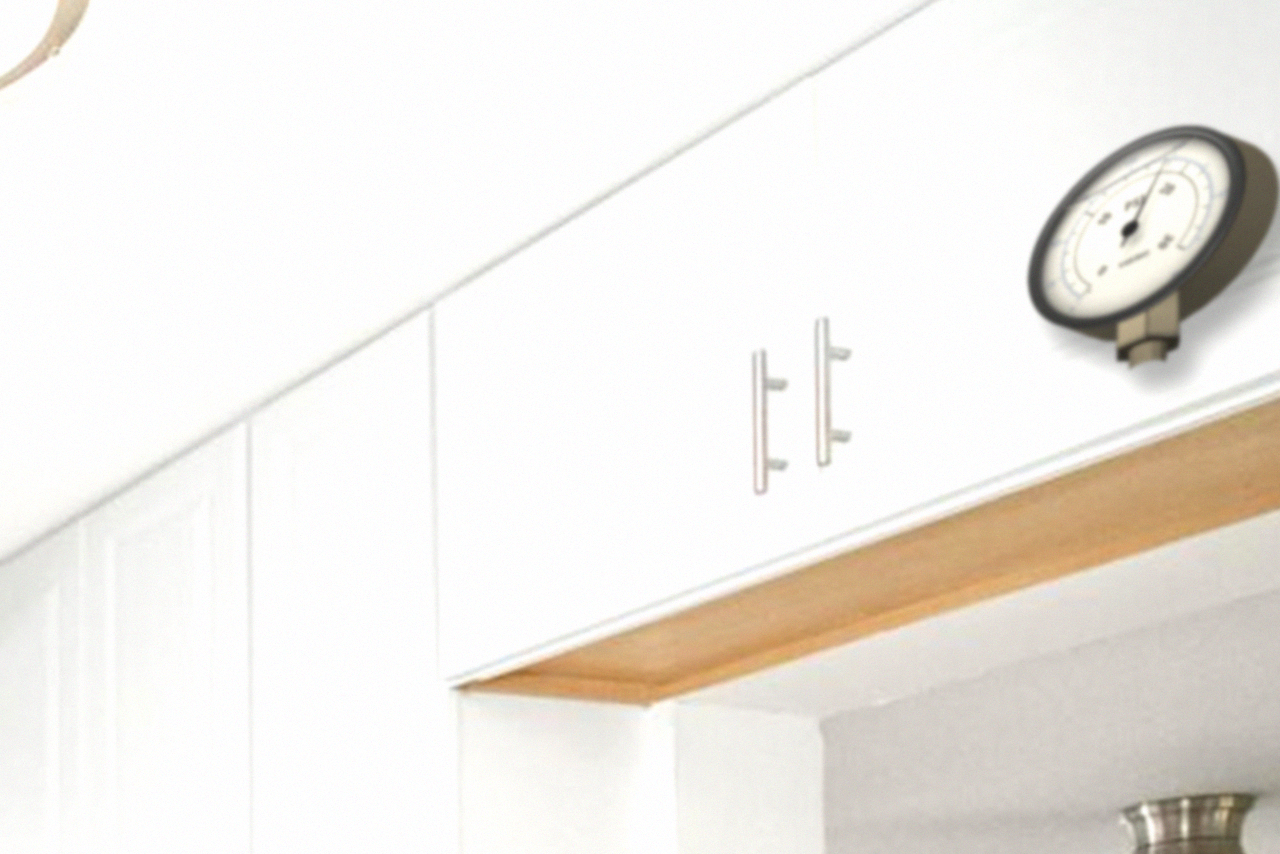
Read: value=18 unit=psi
